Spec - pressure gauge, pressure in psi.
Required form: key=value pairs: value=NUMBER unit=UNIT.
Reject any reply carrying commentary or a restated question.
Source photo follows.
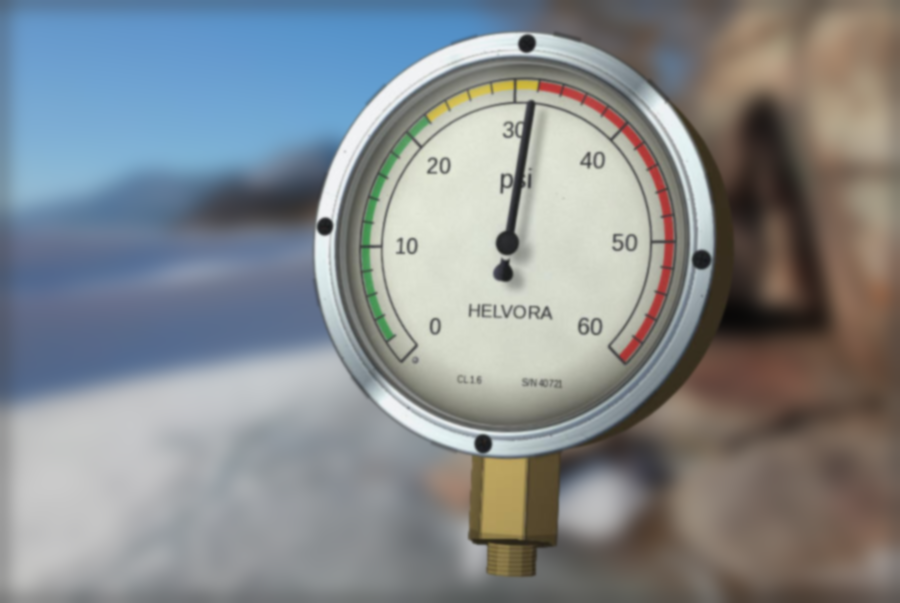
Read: value=32 unit=psi
